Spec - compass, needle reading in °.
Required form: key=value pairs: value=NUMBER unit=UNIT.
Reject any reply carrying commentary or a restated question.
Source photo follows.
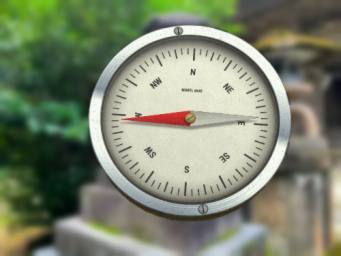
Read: value=265 unit=°
